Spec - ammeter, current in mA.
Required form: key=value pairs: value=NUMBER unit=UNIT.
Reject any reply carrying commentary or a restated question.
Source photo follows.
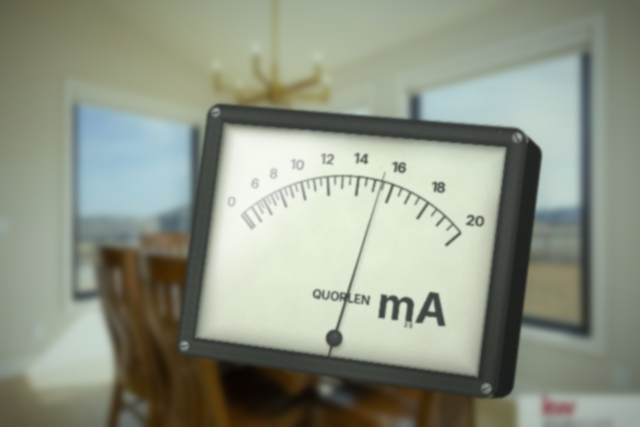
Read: value=15.5 unit=mA
